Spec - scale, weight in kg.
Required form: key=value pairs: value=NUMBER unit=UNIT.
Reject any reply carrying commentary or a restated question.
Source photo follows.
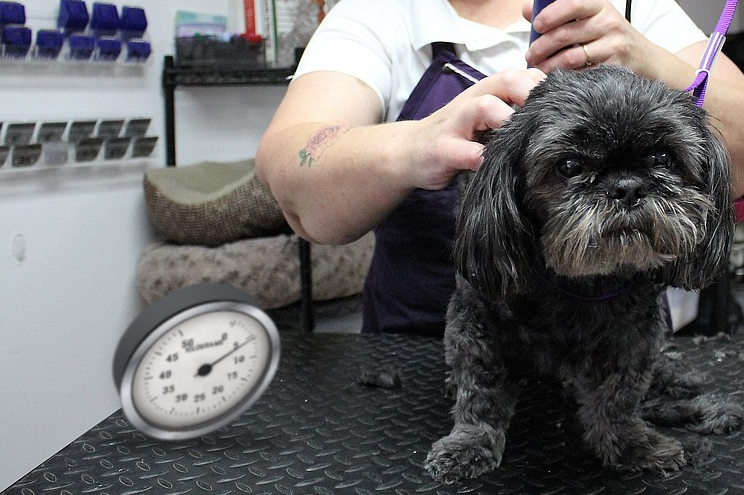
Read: value=5 unit=kg
